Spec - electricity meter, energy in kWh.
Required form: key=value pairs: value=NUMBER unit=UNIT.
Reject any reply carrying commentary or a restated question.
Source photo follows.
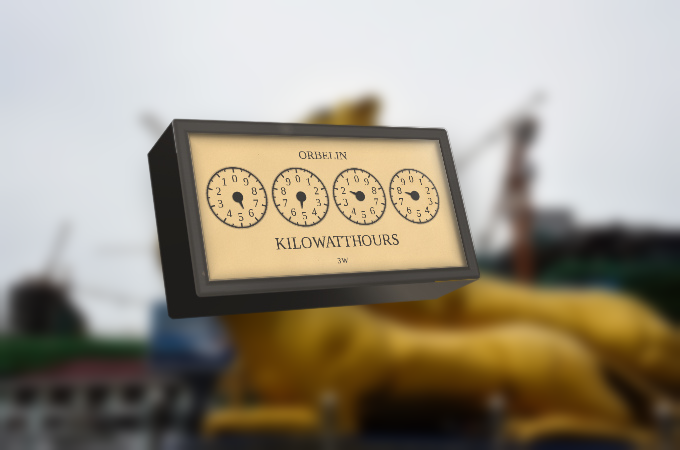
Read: value=5518 unit=kWh
